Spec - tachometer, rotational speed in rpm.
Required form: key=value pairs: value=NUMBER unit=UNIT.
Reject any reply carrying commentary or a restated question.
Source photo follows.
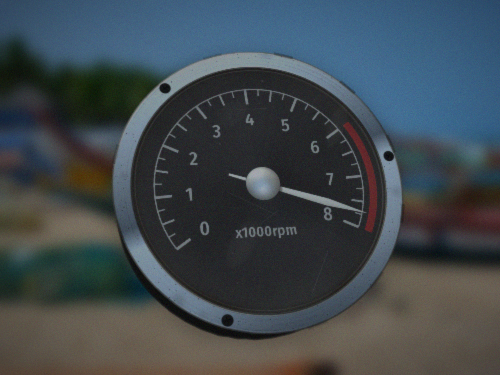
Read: value=7750 unit=rpm
